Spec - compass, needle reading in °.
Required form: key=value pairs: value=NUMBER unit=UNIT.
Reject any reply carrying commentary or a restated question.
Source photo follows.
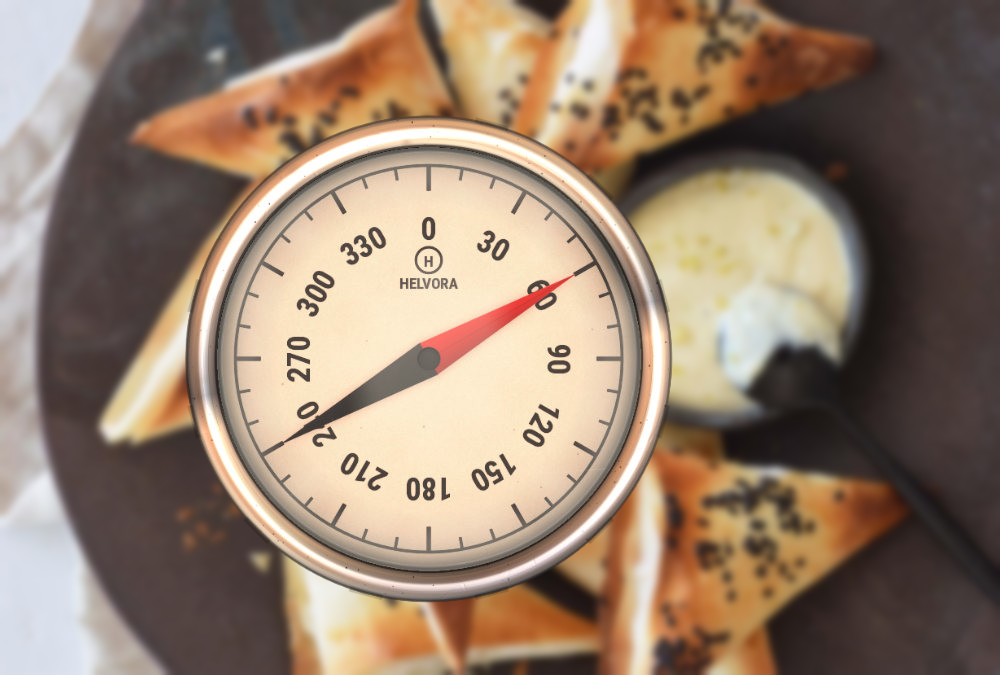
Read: value=60 unit=°
